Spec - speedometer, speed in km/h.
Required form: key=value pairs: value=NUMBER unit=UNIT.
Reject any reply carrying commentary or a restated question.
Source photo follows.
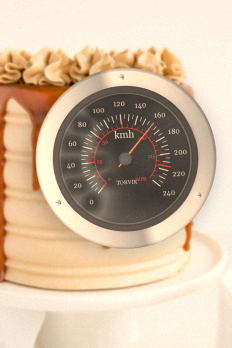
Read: value=160 unit=km/h
